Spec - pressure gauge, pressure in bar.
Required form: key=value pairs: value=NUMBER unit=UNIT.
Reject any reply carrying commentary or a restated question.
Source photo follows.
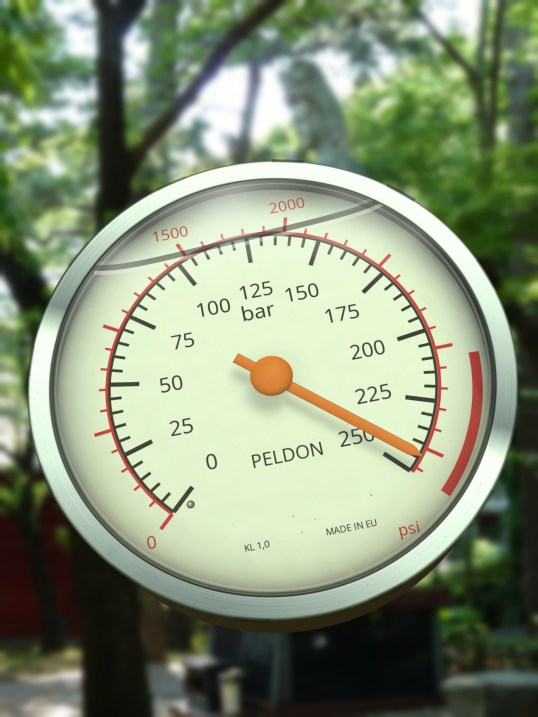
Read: value=245 unit=bar
